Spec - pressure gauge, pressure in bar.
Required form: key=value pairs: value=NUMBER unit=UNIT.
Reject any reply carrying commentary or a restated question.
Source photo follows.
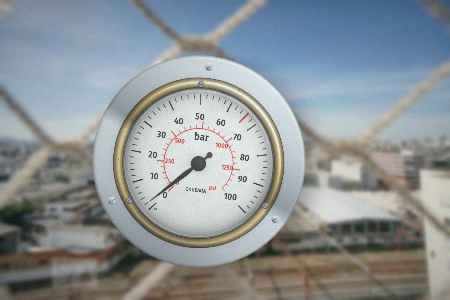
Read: value=2 unit=bar
